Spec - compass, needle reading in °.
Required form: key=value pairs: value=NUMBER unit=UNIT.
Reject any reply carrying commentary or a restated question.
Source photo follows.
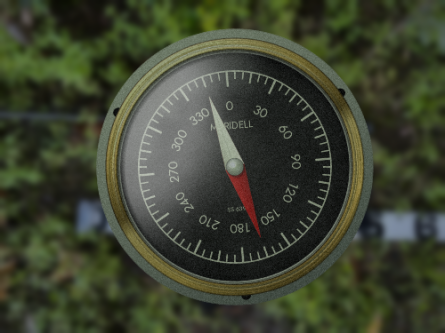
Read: value=165 unit=°
